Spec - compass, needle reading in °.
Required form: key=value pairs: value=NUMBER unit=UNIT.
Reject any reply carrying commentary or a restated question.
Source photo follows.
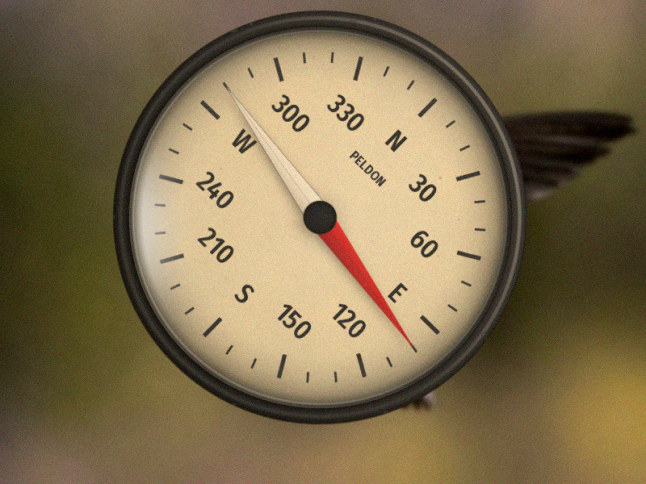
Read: value=100 unit=°
